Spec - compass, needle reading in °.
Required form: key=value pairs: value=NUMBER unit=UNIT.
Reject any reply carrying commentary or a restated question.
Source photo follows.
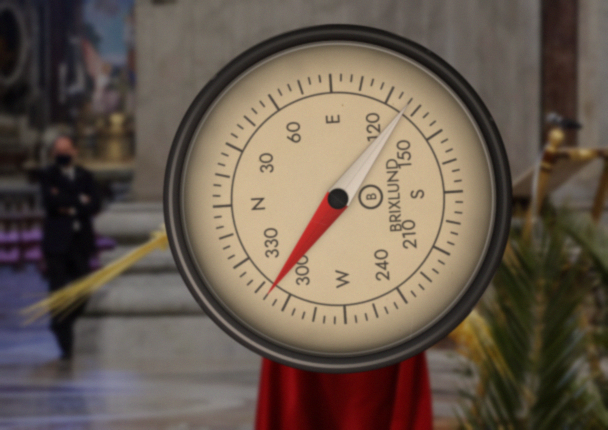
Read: value=310 unit=°
